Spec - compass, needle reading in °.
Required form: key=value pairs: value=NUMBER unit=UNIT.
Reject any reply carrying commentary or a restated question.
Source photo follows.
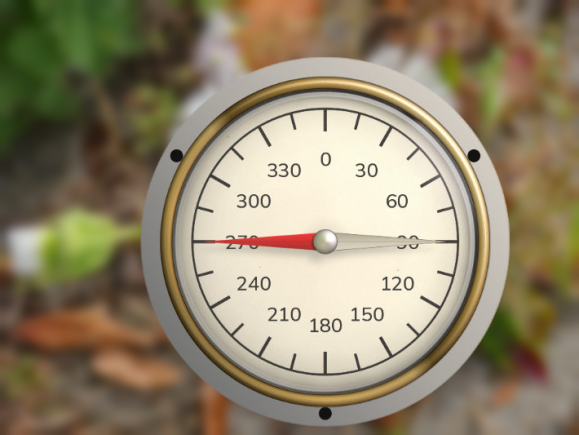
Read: value=270 unit=°
